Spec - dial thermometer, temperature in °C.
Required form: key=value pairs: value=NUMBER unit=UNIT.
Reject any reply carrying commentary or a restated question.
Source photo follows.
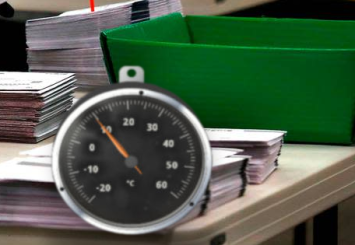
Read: value=10 unit=°C
